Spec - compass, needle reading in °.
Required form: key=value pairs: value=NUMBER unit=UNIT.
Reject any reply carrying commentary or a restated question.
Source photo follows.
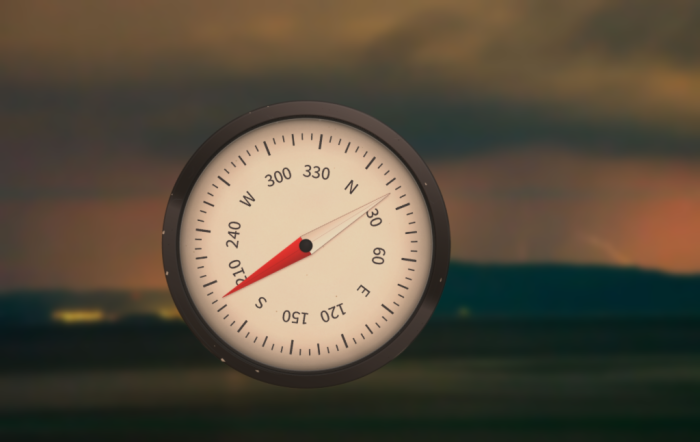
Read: value=200 unit=°
